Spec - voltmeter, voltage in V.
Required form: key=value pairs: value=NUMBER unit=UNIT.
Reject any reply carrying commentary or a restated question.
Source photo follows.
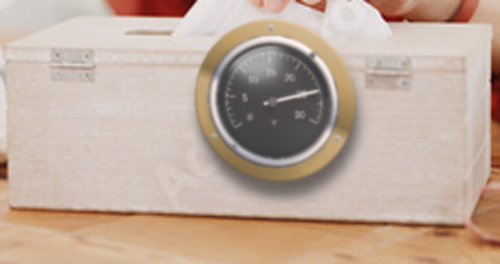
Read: value=25 unit=V
